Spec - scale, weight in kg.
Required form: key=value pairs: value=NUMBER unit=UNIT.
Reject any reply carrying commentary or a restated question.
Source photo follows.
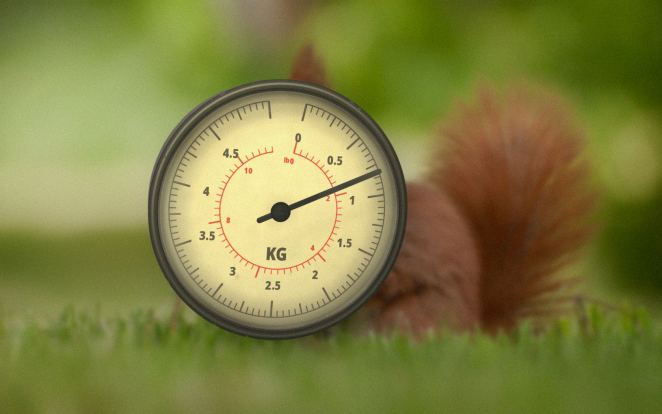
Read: value=0.8 unit=kg
